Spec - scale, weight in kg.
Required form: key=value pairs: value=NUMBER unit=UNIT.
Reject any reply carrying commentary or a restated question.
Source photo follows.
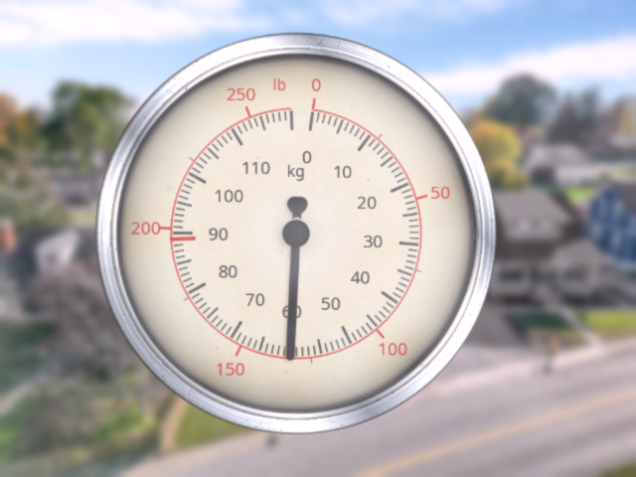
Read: value=60 unit=kg
